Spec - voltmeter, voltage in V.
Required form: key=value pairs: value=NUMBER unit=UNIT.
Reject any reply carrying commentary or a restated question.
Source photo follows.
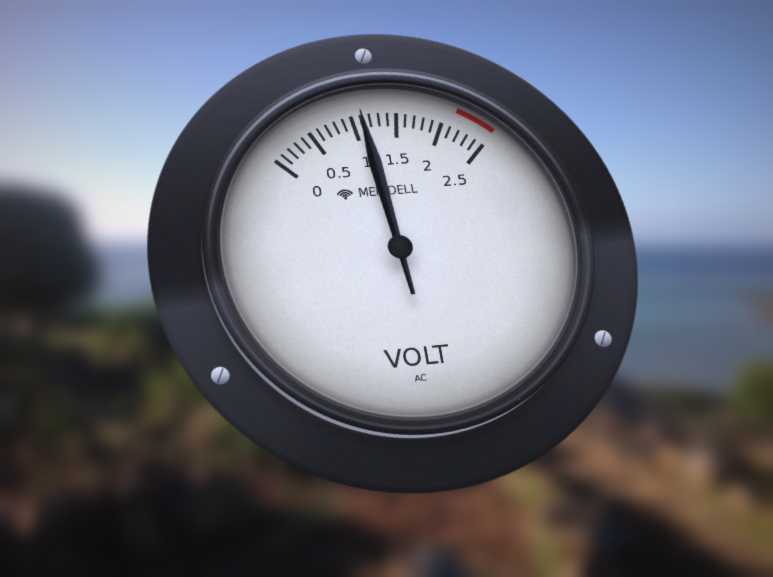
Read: value=1.1 unit=V
